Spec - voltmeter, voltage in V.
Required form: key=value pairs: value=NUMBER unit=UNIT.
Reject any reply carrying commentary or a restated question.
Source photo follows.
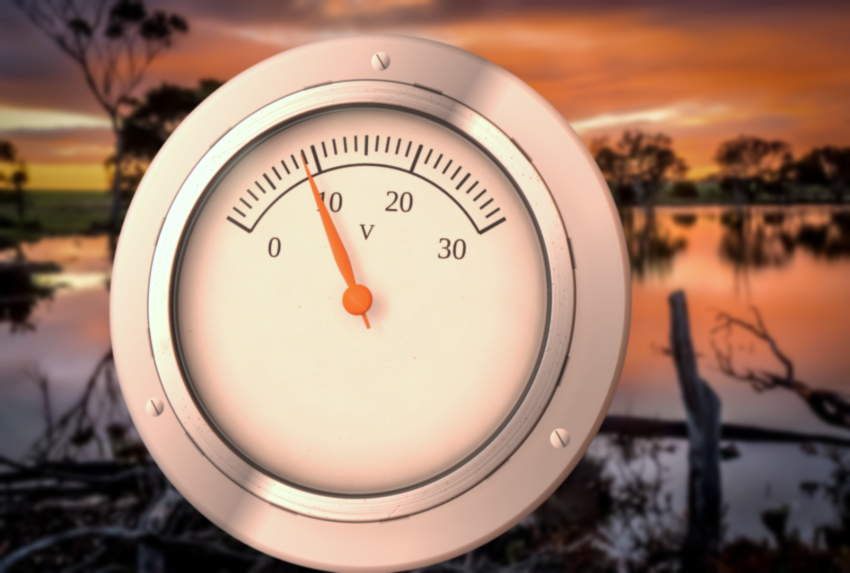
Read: value=9 unit=V
